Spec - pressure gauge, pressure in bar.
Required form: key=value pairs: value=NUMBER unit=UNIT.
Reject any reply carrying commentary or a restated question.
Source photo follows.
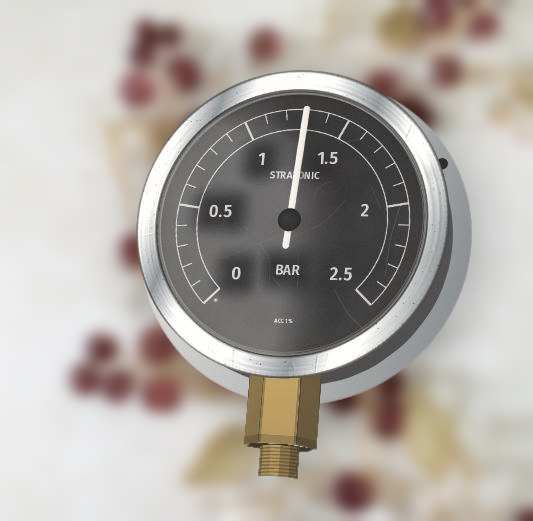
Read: value=1.3 unit=bar
